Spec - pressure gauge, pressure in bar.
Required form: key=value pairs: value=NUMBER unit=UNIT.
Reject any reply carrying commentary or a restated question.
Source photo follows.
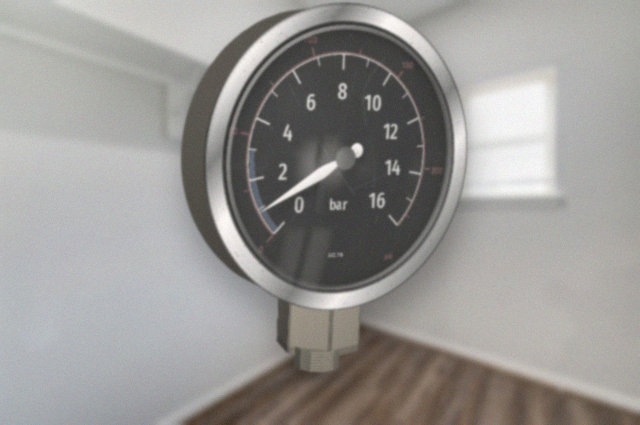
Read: value=1 unit=bar
